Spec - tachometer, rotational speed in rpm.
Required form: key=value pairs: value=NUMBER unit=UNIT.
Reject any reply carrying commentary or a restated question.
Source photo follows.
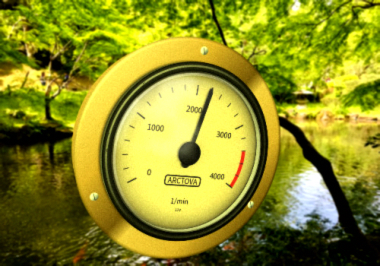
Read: value=2200 unit=rpm
